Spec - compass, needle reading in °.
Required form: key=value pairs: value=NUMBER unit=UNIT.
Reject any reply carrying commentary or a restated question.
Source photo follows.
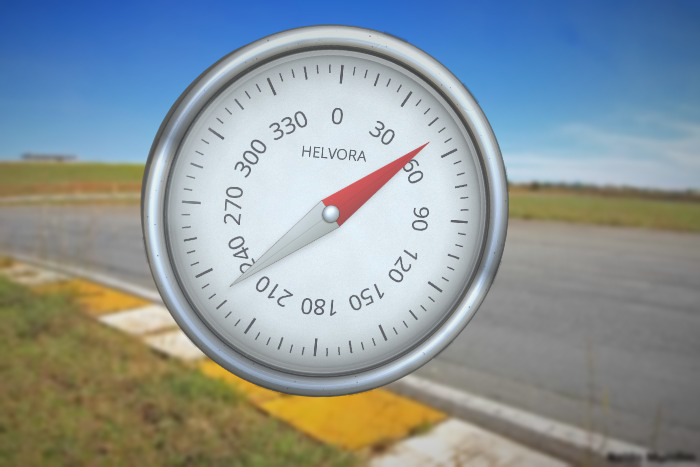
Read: value=50 unit=°
